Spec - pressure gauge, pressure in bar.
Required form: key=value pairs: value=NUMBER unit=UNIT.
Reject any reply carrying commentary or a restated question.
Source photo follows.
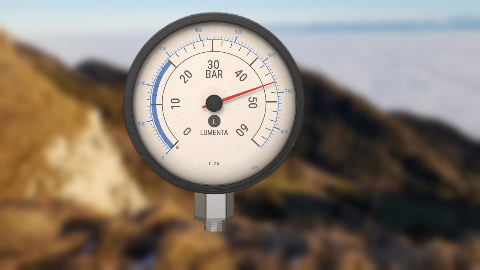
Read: value=46 unit=bar
